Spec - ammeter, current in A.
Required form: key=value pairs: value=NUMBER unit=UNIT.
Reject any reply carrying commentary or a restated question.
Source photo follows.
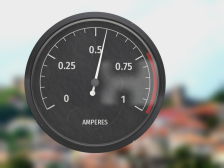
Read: value=0.55 unit=A
